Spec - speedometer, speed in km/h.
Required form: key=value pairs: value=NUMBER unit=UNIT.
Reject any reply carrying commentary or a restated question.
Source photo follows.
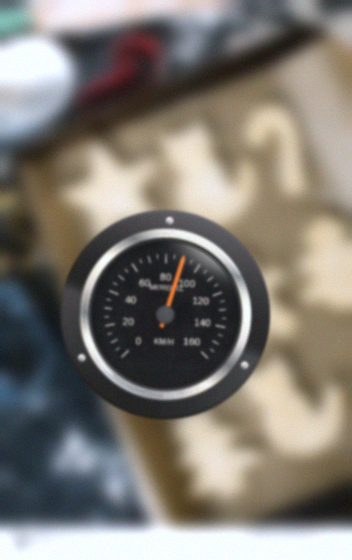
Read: value=90 unit=km/h
